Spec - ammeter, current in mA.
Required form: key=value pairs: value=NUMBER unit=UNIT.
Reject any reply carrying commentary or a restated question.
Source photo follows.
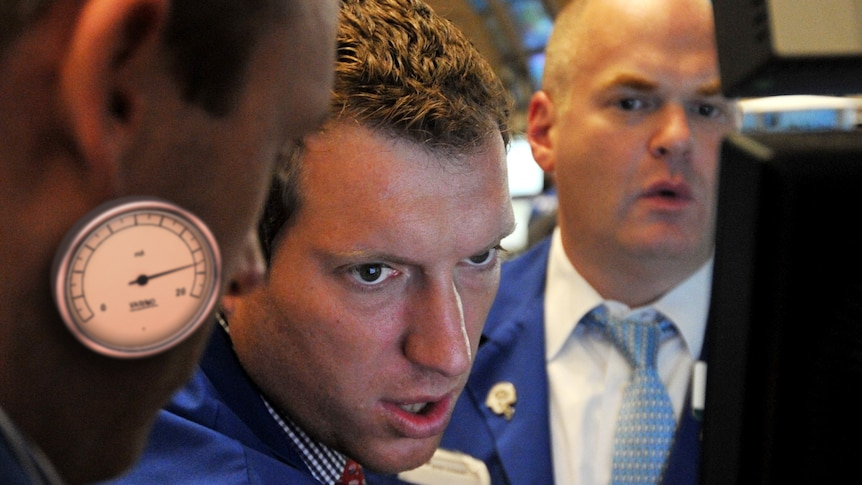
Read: value=17 unit=mA
